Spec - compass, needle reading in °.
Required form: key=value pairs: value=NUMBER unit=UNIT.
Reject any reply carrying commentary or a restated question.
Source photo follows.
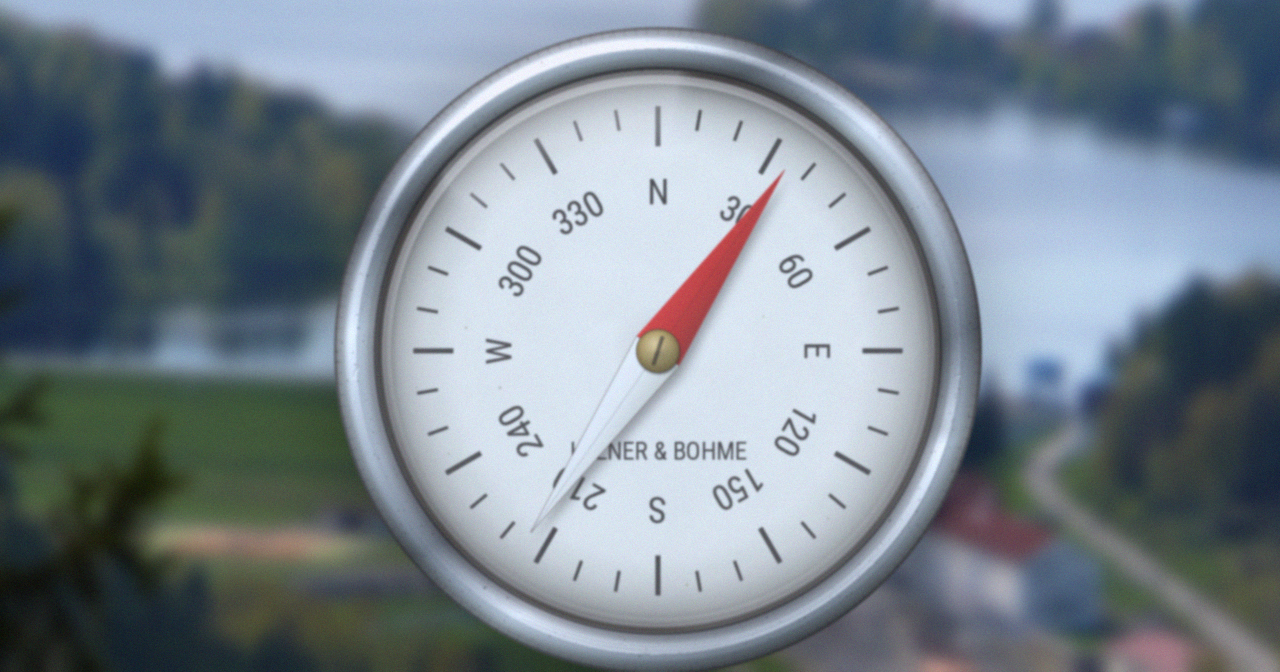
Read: value=35 unit=°
